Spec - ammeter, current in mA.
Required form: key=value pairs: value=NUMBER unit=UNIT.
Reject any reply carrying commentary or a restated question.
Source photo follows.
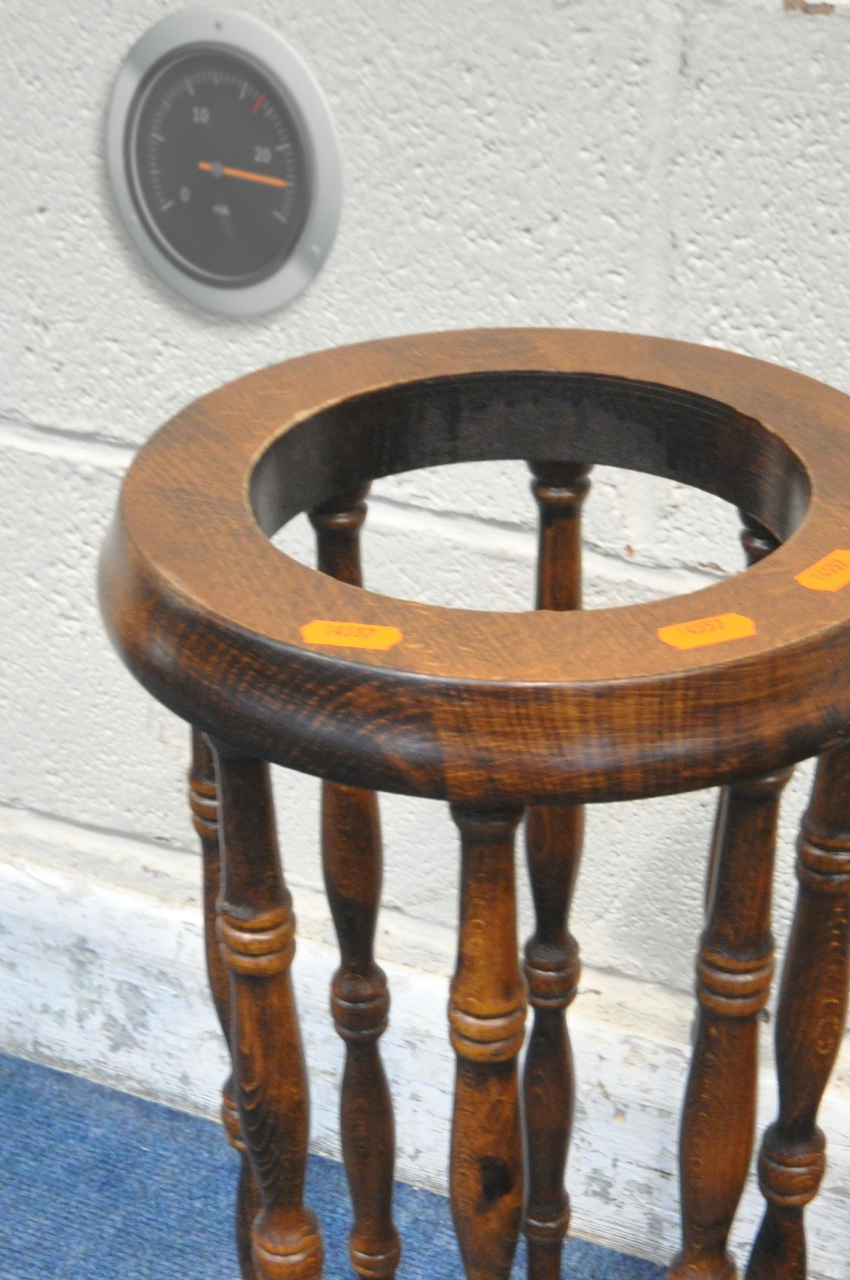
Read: value=22.5 unit=mA
